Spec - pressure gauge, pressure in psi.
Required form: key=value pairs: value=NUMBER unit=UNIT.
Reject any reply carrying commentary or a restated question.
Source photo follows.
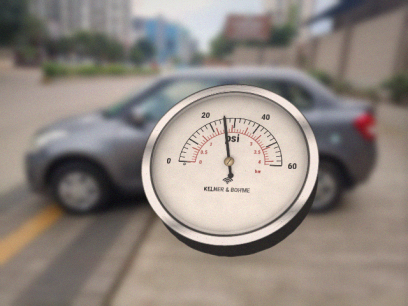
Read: value=26 unit=psi
